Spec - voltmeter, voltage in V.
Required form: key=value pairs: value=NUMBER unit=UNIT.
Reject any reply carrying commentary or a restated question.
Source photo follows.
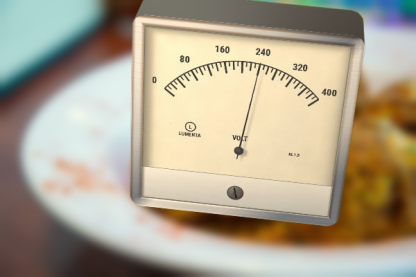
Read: value=240 unit=V
